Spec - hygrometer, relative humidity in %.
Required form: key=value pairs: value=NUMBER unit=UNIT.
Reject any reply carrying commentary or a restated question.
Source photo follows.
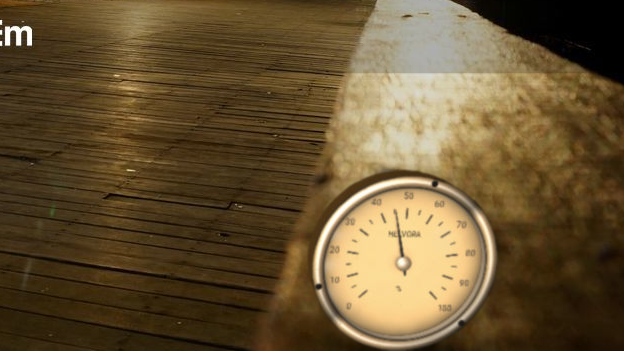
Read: value=45 unit=%
